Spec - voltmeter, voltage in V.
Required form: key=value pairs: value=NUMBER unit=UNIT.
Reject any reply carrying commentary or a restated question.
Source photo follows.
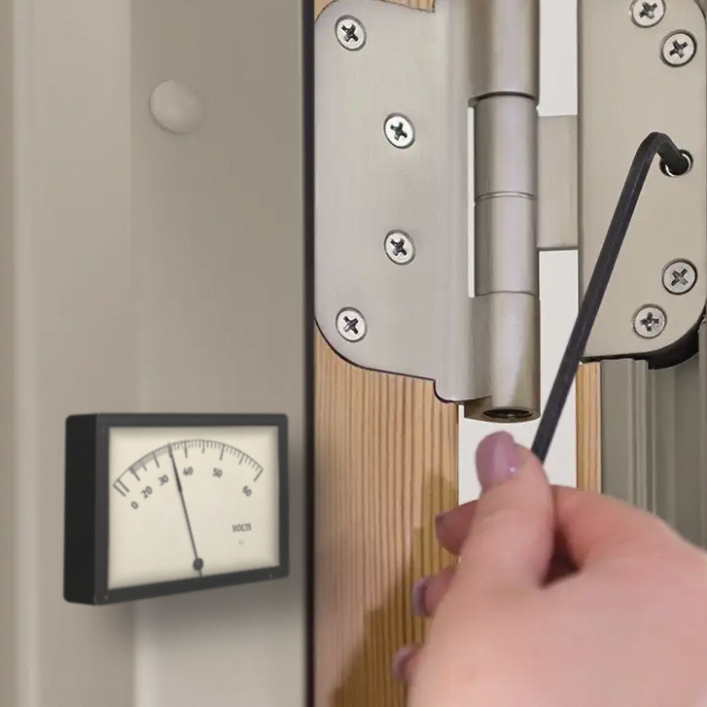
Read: value=35 unit=V
